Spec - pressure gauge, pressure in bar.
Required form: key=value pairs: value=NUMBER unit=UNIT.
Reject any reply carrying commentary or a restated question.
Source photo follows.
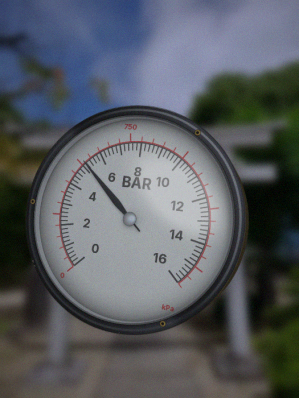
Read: value=5.2 unit=bar
